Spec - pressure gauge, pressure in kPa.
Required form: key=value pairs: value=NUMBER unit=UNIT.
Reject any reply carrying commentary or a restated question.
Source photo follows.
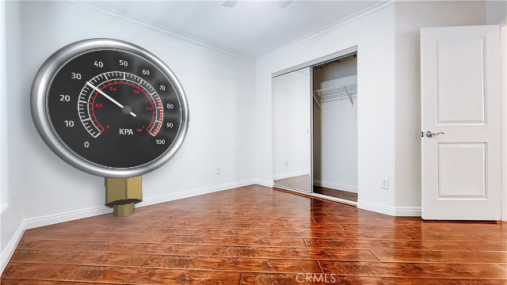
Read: value=30 unit=kPa
